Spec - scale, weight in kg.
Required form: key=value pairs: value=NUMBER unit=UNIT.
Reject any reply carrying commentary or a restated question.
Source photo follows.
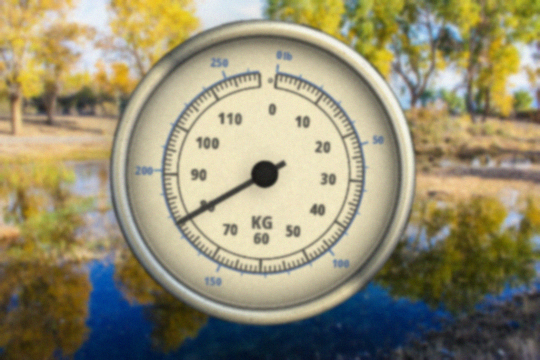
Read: value=80 unit=kg
